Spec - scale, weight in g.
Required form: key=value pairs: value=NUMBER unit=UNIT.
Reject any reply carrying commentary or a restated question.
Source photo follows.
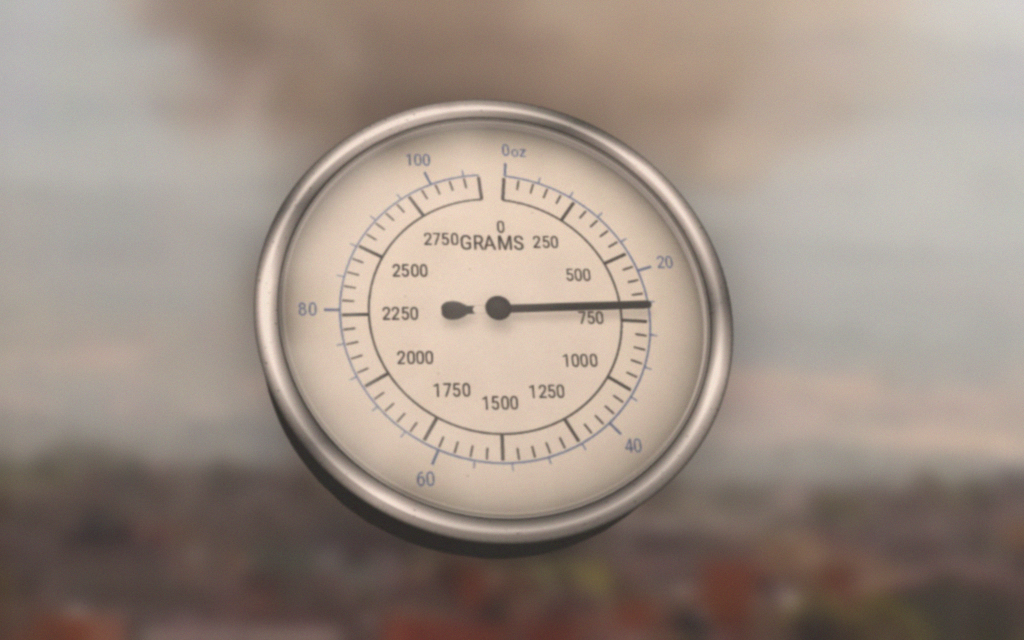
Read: value=700 unit=g
